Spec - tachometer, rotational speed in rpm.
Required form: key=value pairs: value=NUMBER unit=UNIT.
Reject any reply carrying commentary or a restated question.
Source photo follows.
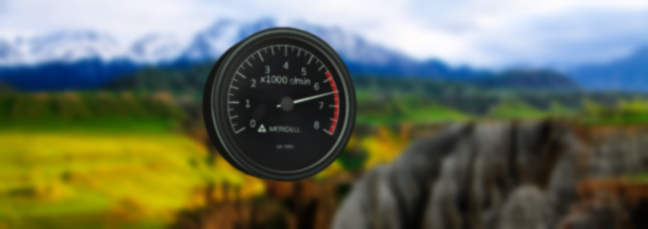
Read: value=6500 unit=rpm
